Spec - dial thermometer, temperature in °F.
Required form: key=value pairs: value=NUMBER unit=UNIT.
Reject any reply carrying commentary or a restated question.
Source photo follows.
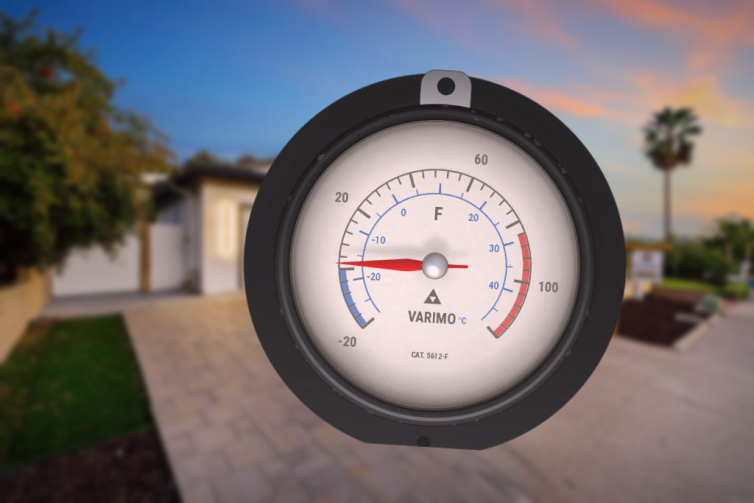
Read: value=2 unit=°F
